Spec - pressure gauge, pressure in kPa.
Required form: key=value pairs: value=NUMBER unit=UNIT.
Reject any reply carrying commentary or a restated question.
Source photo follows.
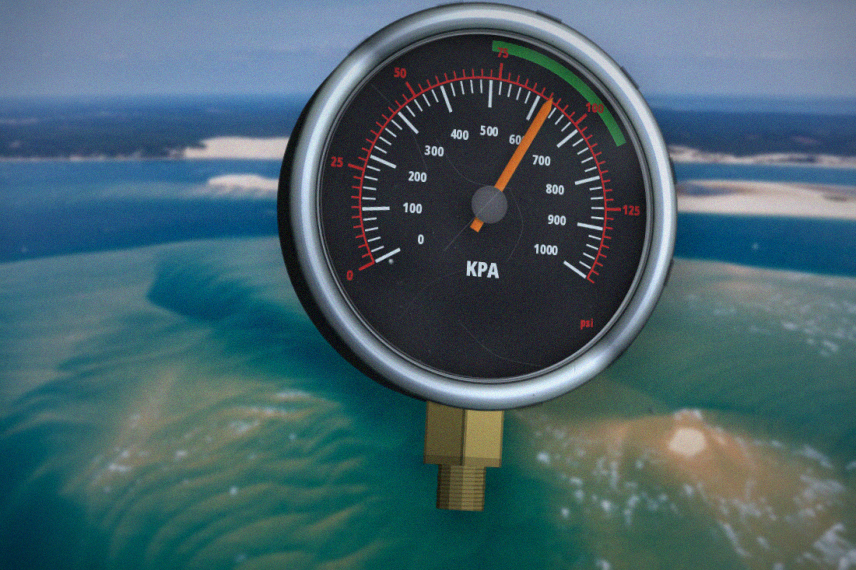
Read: value=620 unit=kPa
